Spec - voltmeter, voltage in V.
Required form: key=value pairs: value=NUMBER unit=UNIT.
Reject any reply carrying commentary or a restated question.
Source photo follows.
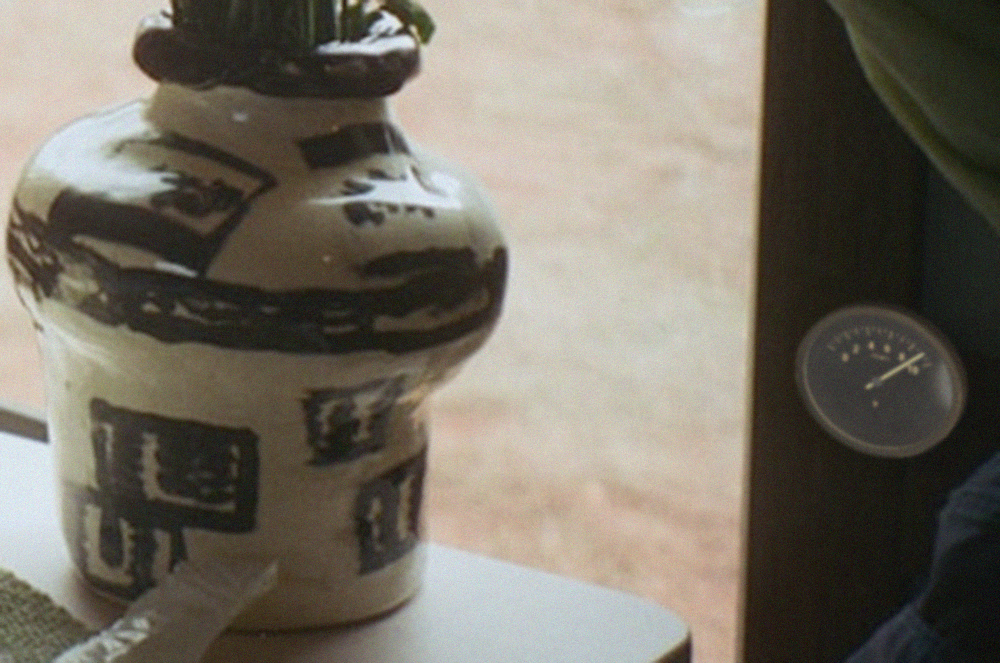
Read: value=9 unit=V
